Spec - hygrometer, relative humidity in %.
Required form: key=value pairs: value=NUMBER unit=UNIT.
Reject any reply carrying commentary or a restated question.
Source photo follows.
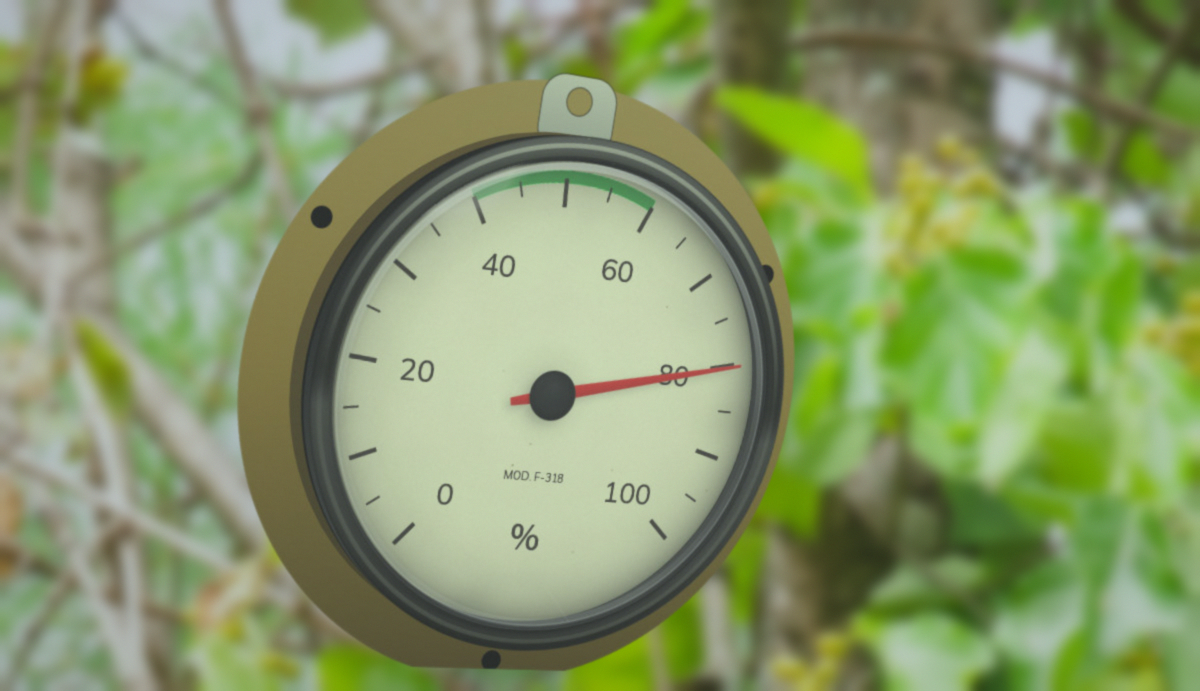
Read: value=80 unit=%
